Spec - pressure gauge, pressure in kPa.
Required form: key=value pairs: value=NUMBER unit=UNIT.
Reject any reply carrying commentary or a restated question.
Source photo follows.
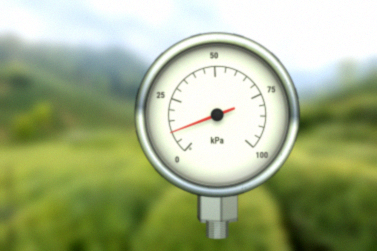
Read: value=10 unit=kPa
